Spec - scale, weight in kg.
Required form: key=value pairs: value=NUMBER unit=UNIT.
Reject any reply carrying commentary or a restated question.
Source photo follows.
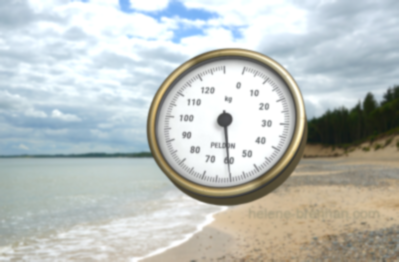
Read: value=60 unit=kg
